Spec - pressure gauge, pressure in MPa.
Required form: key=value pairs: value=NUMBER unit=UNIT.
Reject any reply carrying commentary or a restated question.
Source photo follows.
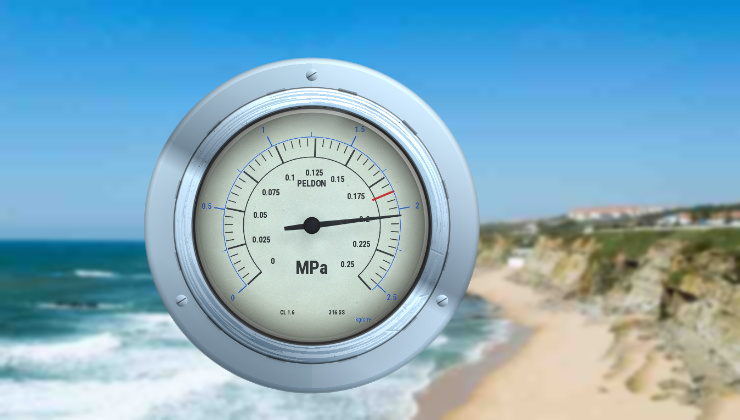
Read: value=0.2 unit=MPa
